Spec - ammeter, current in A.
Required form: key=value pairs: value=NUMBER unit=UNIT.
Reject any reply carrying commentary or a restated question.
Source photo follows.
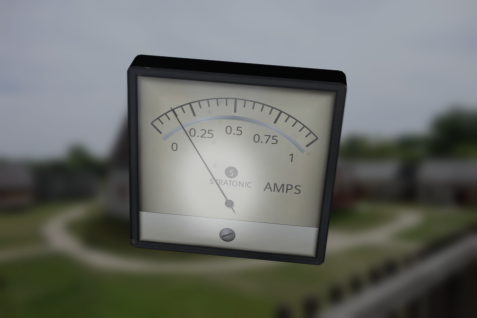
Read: value=0.15 unit=A
